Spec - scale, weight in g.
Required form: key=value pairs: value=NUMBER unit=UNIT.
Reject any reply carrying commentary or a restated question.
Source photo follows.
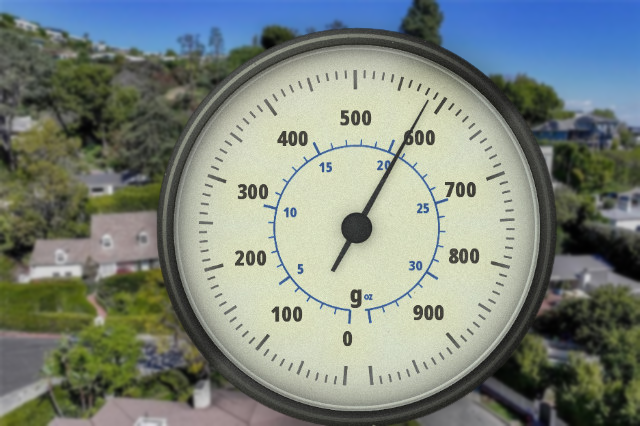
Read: value=585 unit=g
